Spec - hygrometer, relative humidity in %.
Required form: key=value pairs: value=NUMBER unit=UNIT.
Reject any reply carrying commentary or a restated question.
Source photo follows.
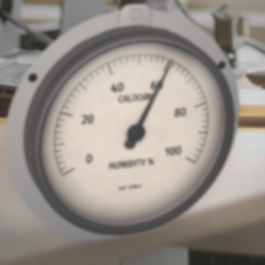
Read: value=60 unit=%
